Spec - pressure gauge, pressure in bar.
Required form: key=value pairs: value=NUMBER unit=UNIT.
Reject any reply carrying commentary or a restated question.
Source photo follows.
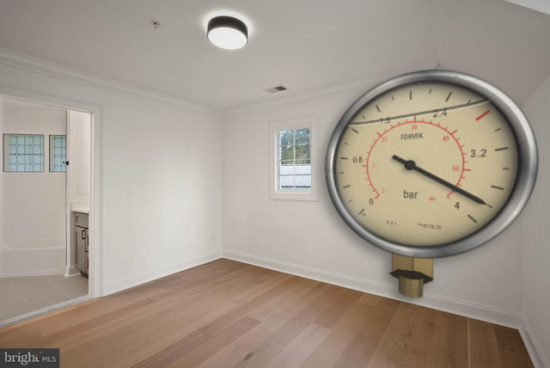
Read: value=3.8 unit=bar
